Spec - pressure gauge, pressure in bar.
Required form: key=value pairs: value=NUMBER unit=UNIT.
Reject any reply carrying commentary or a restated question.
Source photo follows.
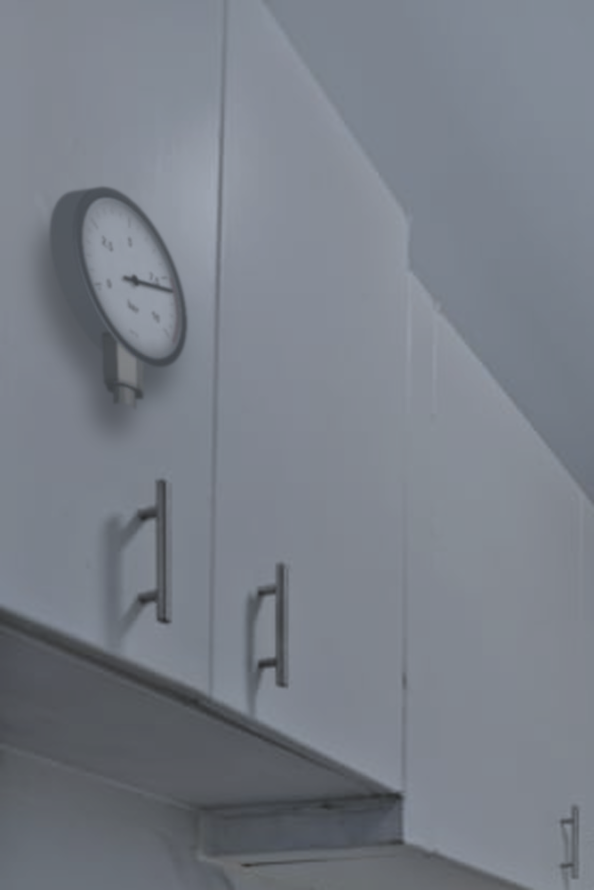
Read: value=8 unit=bar
